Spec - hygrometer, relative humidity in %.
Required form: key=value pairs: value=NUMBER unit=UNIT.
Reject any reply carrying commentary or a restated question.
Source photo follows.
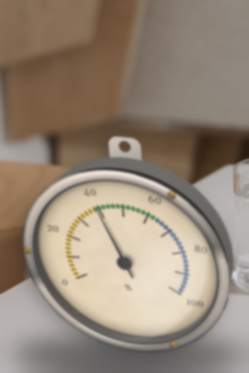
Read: value=40 unit=%
